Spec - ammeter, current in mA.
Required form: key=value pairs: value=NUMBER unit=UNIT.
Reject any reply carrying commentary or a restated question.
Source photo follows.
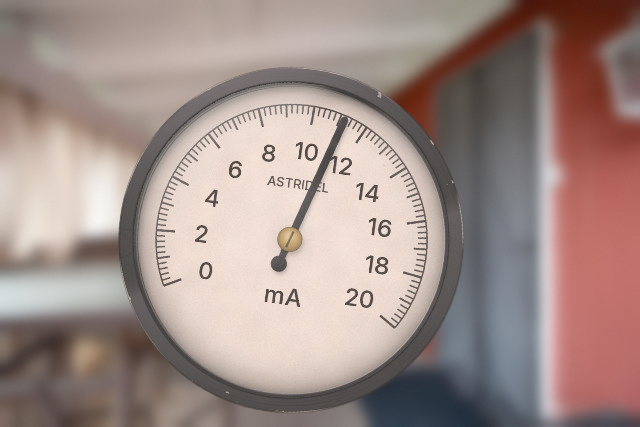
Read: value=11.2 unit=mA
